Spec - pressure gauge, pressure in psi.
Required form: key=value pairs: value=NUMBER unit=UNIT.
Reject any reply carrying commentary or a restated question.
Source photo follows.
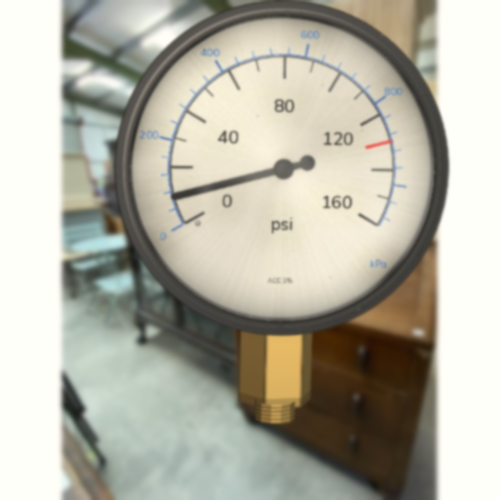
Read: value=10 unit=psi
